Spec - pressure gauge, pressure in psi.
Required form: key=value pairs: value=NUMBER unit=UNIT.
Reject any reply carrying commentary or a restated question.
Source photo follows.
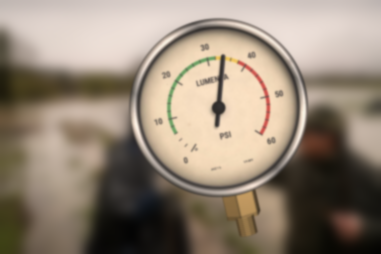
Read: value=34 unit=psi
